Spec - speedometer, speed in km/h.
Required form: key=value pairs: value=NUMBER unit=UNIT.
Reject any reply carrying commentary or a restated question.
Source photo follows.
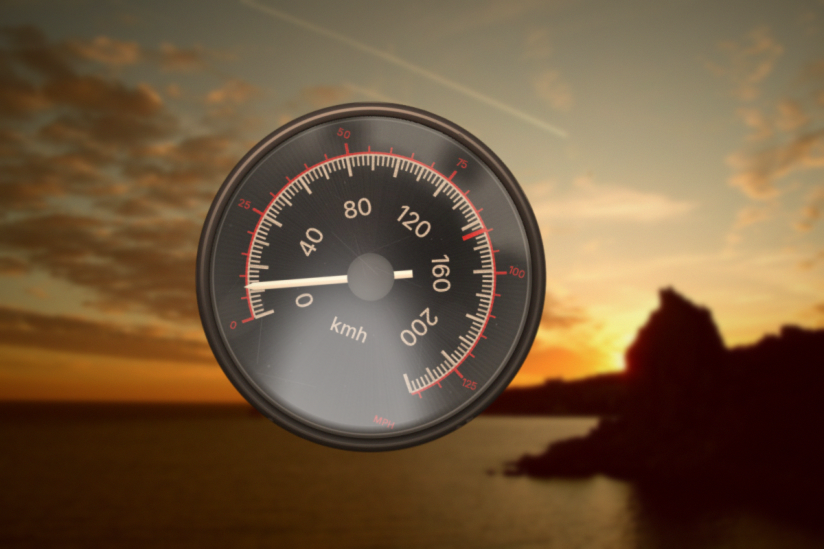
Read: value=12 unit=km/h
